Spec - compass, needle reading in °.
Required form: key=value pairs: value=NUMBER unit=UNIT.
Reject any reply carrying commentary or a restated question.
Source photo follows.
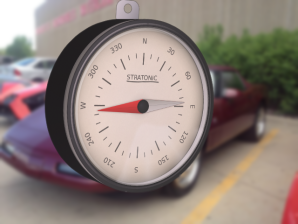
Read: value=265 unit=°
